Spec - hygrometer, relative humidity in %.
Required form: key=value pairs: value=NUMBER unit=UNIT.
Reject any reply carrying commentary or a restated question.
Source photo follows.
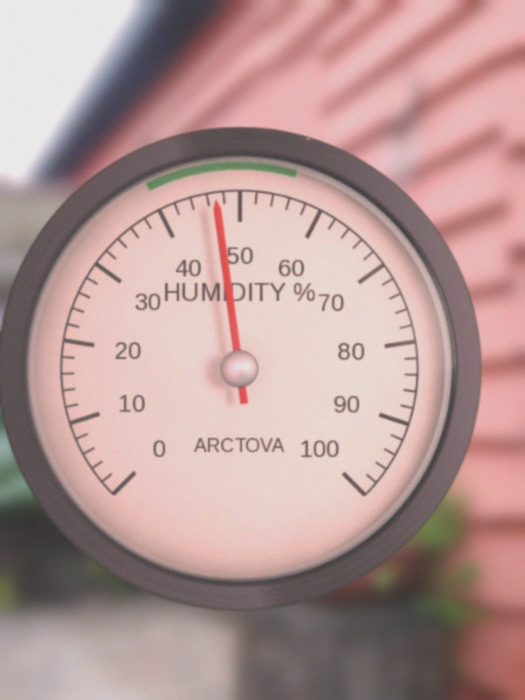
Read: value=47 unit=%
